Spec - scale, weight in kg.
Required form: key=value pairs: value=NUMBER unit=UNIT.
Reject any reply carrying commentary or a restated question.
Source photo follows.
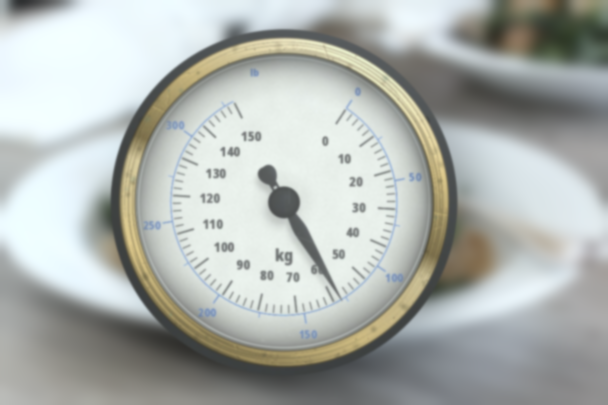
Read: value=58 unit=kg
